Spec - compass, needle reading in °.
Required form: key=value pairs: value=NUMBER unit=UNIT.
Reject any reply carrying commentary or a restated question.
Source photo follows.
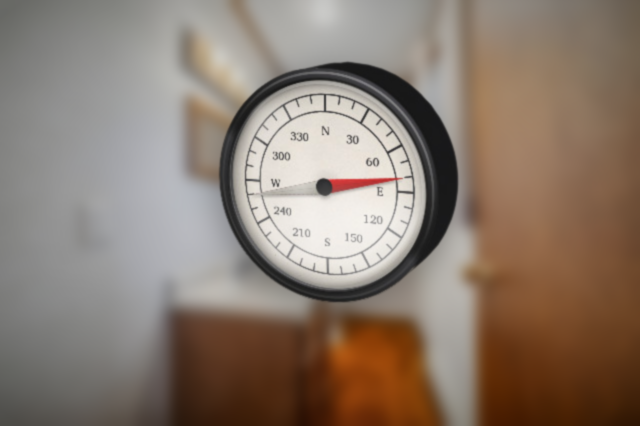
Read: value=80 unit=°
